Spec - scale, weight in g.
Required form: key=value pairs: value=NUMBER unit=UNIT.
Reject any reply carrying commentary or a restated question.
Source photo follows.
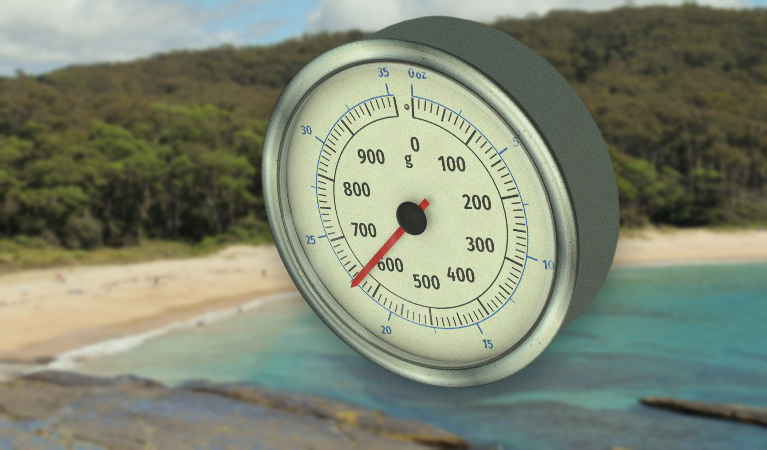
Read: value=630 unit=g
